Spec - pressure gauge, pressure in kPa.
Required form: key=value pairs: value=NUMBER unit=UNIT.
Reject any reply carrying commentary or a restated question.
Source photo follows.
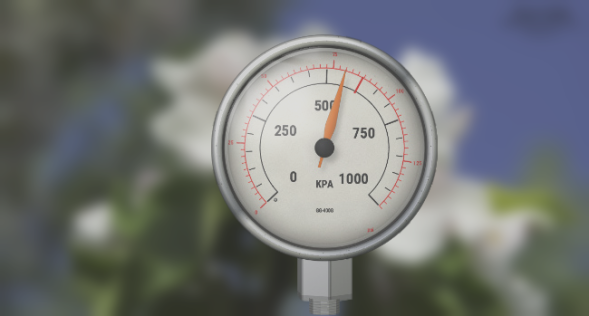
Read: value=550 unit=kPa
